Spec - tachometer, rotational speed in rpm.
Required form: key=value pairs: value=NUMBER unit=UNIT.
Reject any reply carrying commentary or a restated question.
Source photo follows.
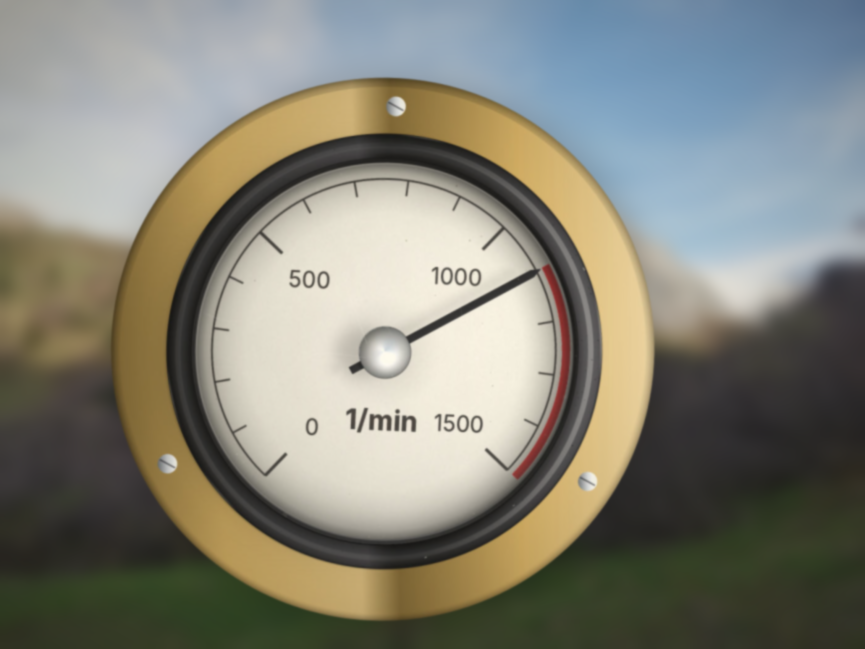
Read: value=1100 unit=rpm
